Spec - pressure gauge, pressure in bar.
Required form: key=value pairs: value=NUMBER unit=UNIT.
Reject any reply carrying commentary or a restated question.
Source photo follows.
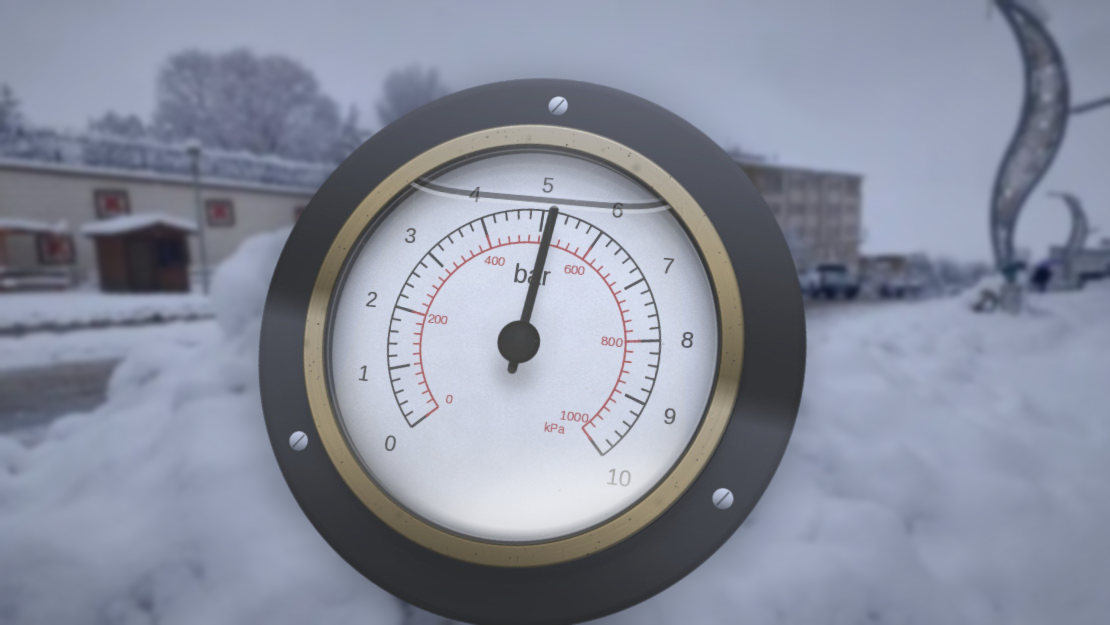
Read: value=5.2 unit=bar
